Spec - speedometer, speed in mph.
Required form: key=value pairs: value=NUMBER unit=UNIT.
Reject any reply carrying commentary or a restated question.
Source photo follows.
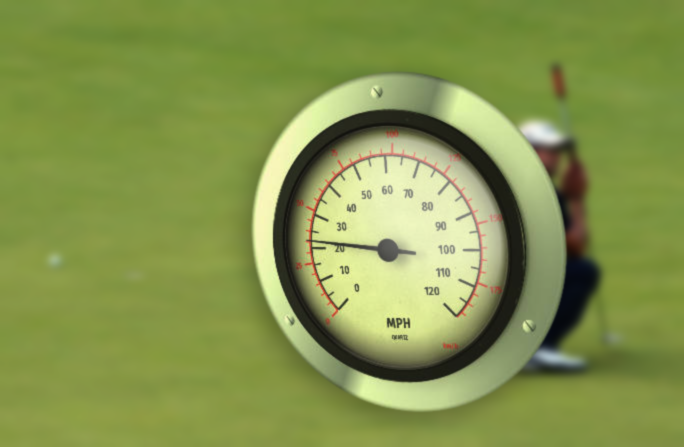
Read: value=22.5 unit=mph
